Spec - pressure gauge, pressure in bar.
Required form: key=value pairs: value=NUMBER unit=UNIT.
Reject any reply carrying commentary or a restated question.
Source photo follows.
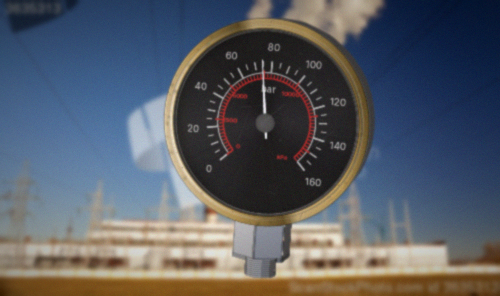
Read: value=75 unit=bar
